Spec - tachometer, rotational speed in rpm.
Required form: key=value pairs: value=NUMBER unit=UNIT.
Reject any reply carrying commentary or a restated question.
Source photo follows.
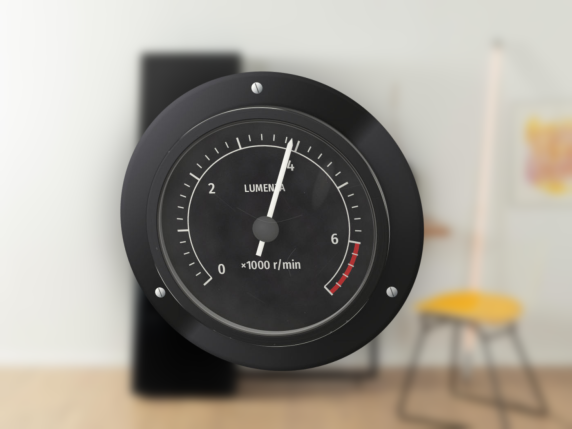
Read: value=3900 unit=rpm
